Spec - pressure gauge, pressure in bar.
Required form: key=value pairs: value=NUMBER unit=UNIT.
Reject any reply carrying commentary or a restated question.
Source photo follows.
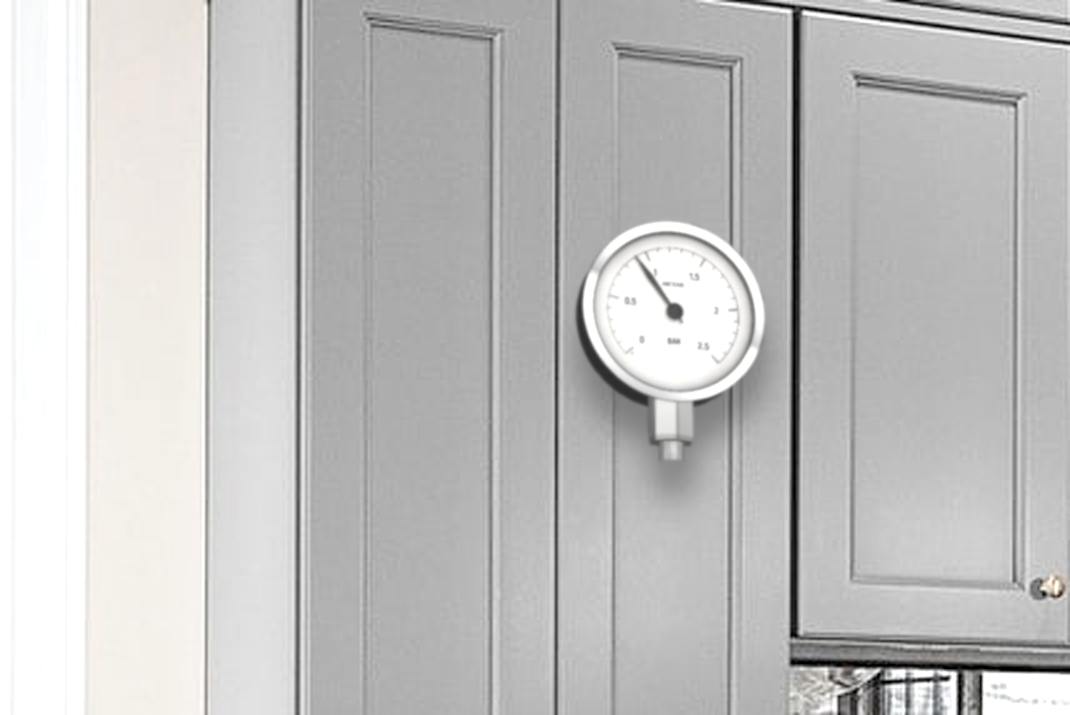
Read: value=0.9 unit=bar
